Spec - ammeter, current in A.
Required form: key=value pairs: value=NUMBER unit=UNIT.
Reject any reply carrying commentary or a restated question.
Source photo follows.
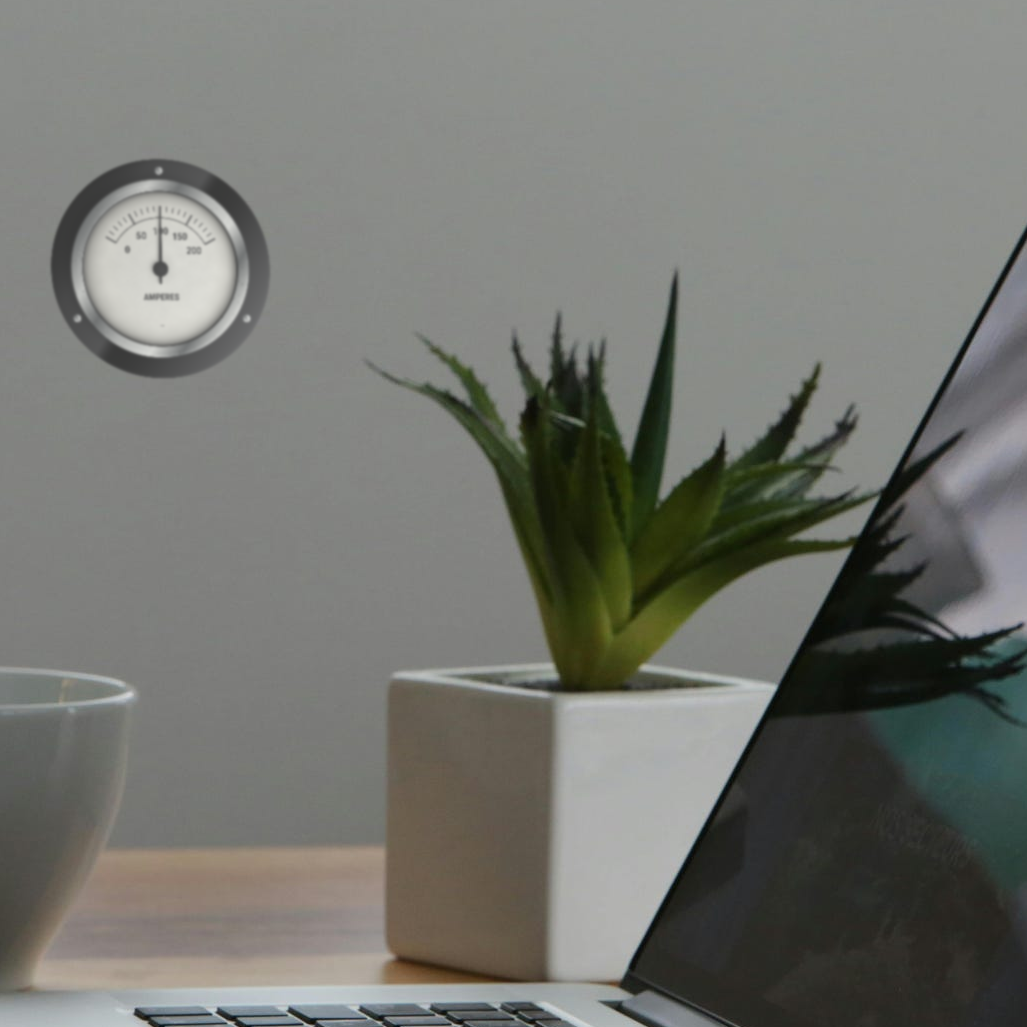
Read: value=100 unit=A
